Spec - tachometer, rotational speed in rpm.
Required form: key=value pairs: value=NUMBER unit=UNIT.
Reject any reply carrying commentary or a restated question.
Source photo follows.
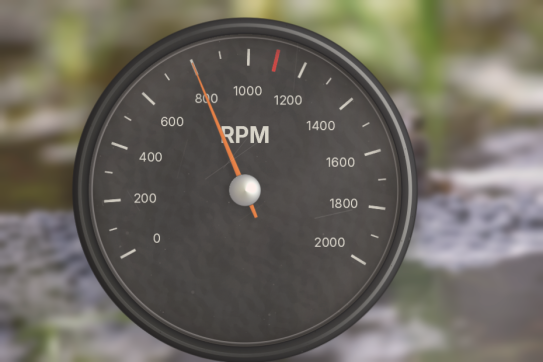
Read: value=800 unit=rpm
